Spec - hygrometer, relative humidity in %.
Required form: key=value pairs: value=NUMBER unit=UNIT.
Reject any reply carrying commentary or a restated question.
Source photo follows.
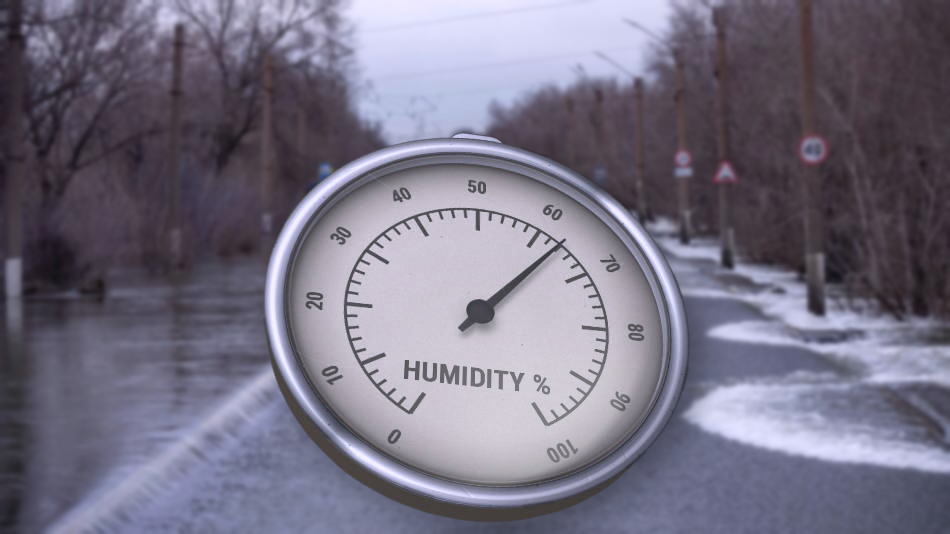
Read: value=64 unit=%
